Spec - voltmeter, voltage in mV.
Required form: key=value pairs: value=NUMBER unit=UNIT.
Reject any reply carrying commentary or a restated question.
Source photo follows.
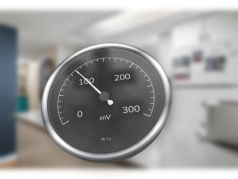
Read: value=100 unit=mV
